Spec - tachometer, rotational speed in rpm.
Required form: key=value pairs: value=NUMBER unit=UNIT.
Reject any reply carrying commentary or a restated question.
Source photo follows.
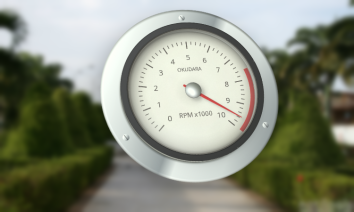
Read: value=9600 unit=rpm
